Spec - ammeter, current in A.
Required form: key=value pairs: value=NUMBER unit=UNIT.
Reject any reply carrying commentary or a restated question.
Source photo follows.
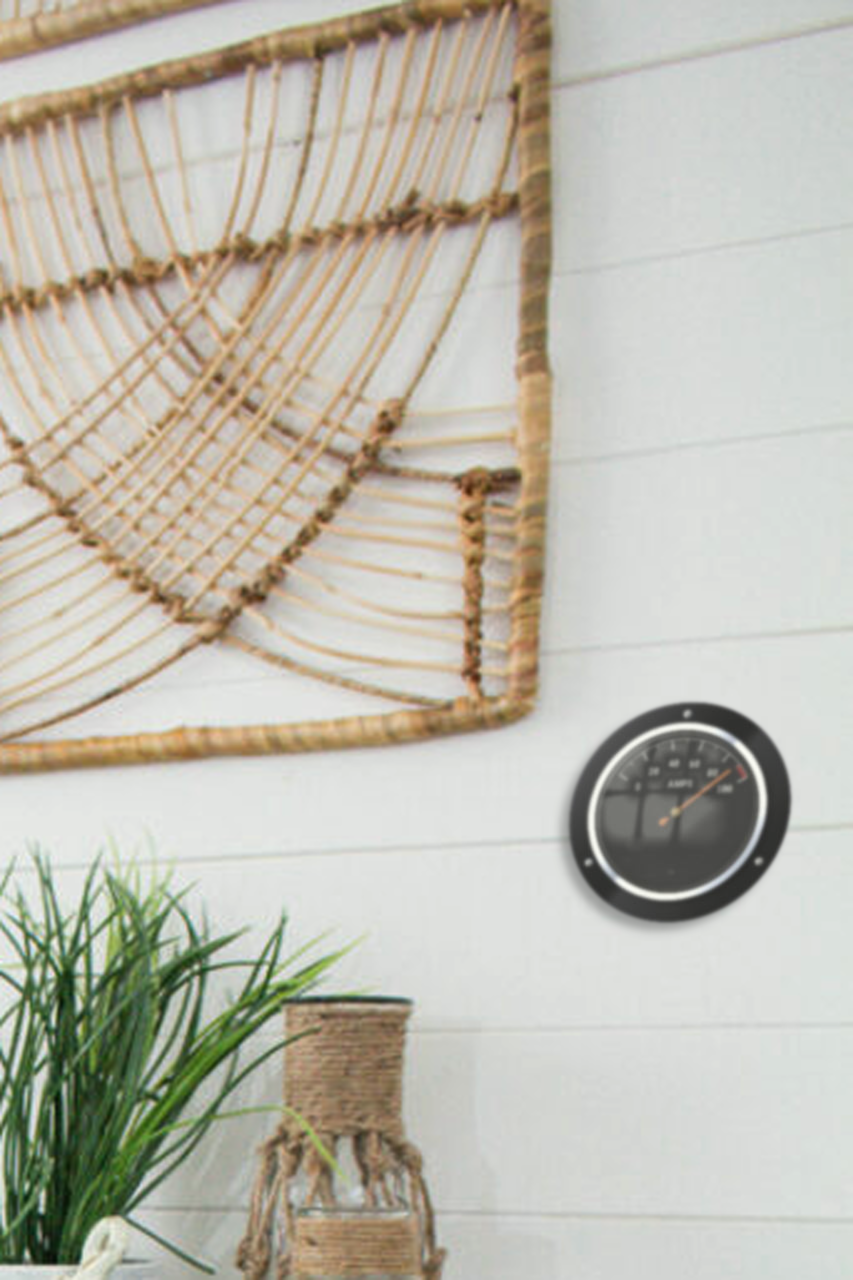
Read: value=90 unit=A
